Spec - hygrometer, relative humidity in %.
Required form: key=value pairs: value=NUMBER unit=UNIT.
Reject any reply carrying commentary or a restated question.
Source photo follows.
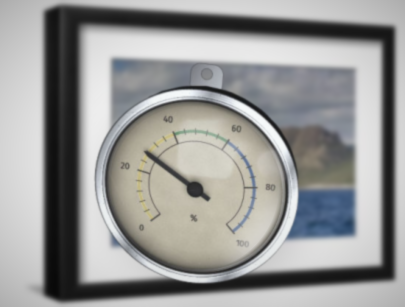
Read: value=28 unit=%
